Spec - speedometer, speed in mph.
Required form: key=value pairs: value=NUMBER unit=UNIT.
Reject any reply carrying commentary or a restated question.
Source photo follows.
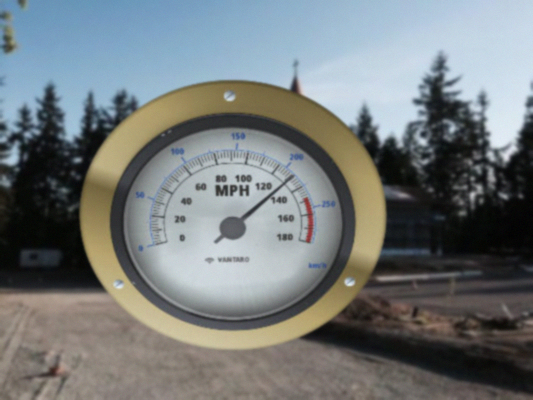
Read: value=130 unit=mph
